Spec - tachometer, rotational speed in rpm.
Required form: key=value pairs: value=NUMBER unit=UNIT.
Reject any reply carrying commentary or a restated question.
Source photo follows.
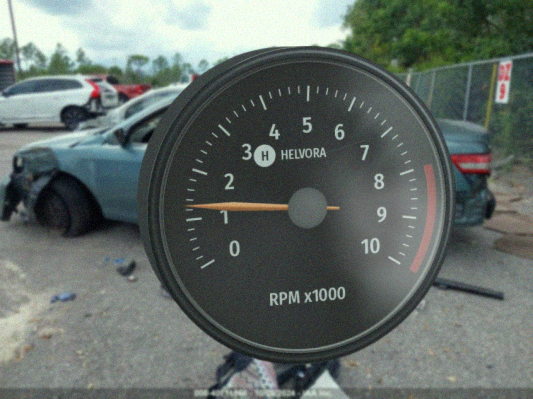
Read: value=1300 unit=rpm
